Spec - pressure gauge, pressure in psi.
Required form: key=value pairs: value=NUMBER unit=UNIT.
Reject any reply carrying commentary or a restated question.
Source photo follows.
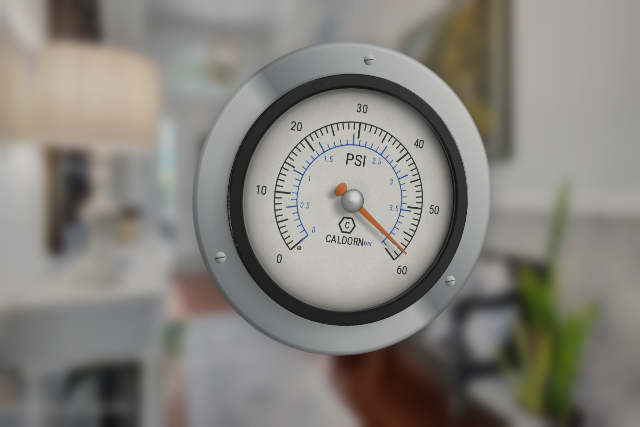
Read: value=58 unit=psi
